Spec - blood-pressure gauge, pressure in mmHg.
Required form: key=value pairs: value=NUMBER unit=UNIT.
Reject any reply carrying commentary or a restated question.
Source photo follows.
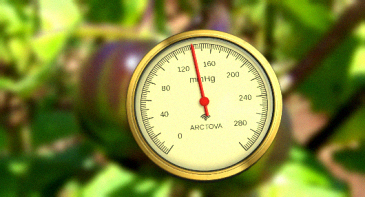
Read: value=140 unit=mmHg
